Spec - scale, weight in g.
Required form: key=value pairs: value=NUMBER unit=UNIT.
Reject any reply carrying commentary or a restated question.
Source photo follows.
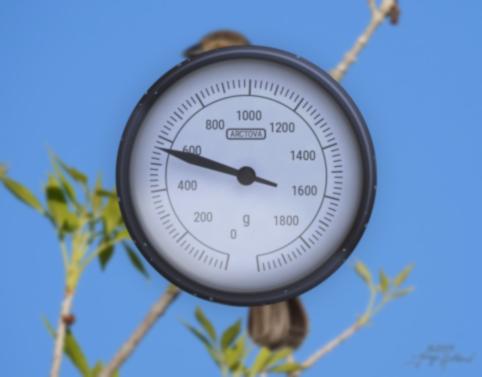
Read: value=560 unit=g
